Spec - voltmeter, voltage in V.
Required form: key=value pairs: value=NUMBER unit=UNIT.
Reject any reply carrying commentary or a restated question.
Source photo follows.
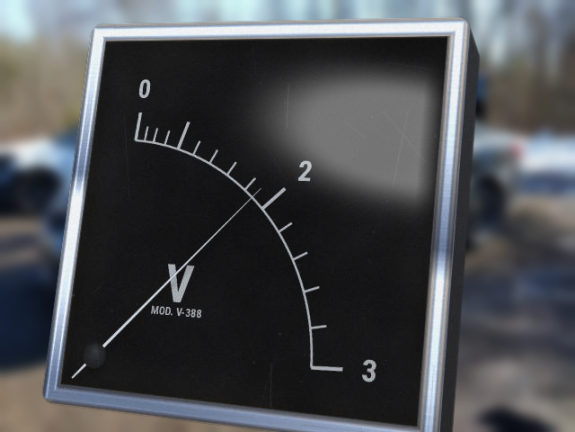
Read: value=1.9 unit=V
